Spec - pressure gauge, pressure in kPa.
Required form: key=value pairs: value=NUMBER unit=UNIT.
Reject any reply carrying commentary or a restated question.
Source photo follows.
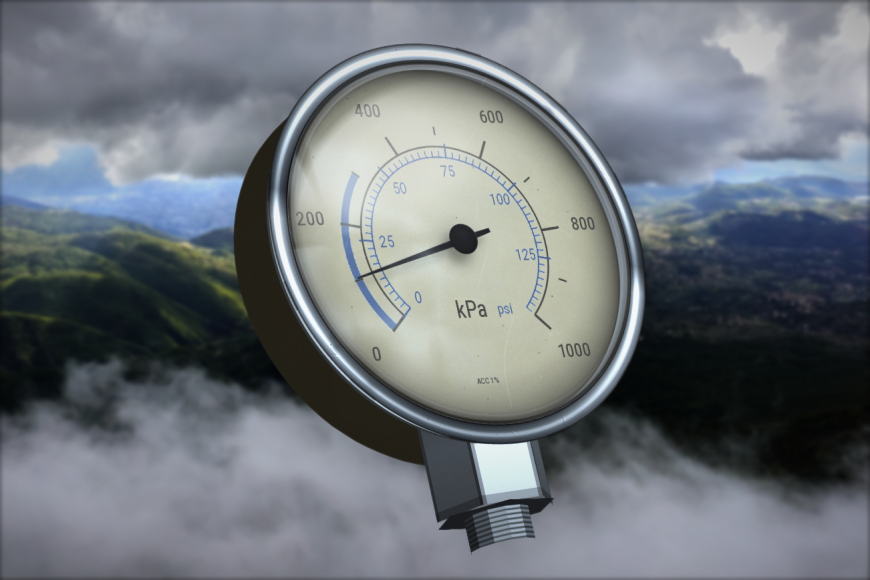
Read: value=100 unit=kPa
